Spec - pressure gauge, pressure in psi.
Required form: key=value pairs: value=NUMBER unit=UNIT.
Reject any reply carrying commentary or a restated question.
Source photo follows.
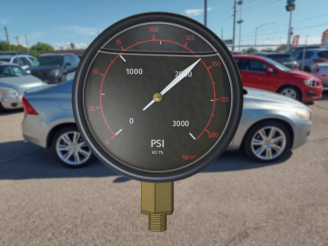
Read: value=2000 unit=psi
